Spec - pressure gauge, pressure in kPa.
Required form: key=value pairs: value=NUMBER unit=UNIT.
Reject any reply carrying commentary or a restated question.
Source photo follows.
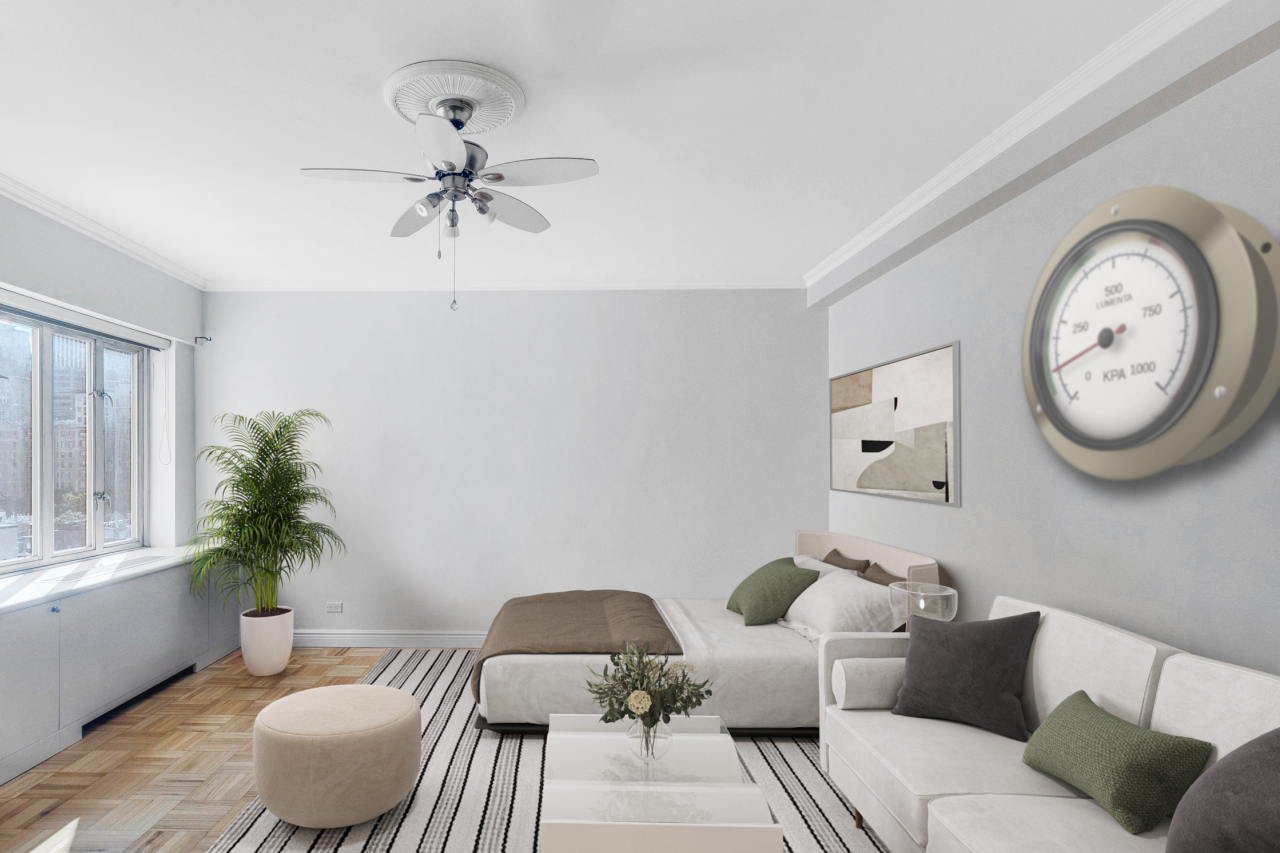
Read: value=100 unit=kPa
